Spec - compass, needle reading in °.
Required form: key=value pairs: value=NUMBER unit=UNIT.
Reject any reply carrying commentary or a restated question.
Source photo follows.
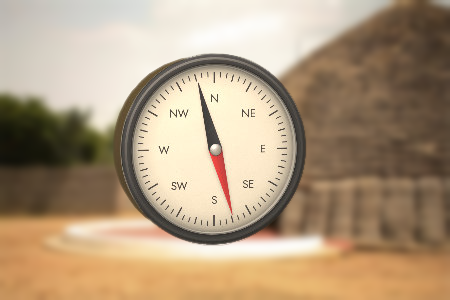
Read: value=165 unit=°
